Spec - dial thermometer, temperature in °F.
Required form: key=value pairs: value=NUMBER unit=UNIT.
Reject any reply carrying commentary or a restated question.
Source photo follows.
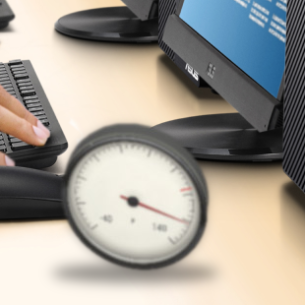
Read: value=120 unit=°F
